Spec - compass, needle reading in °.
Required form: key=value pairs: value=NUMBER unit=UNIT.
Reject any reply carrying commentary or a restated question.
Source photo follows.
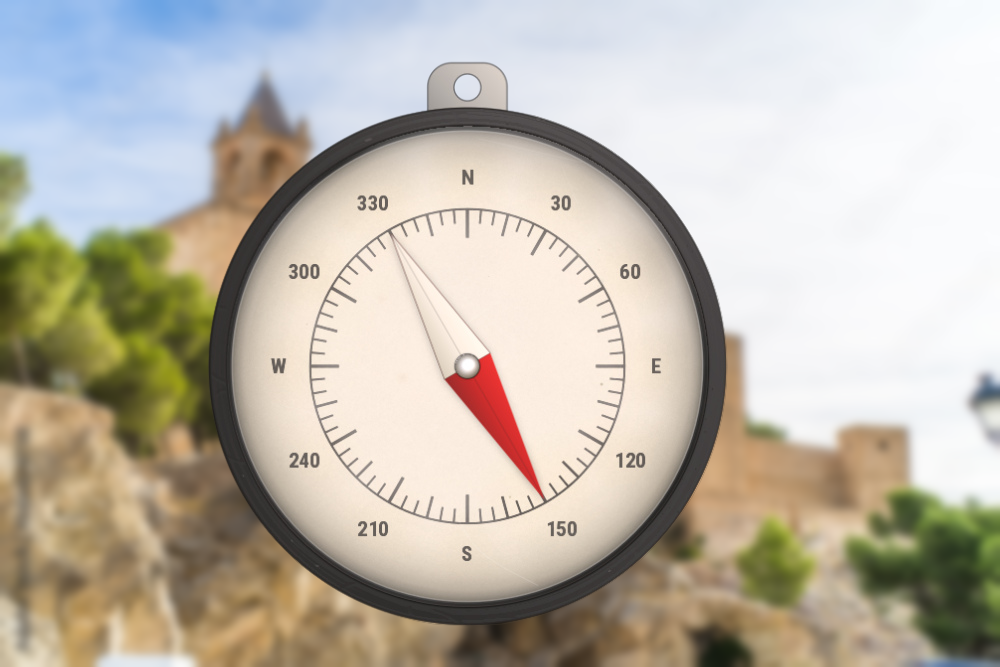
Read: value=150 unit=°
